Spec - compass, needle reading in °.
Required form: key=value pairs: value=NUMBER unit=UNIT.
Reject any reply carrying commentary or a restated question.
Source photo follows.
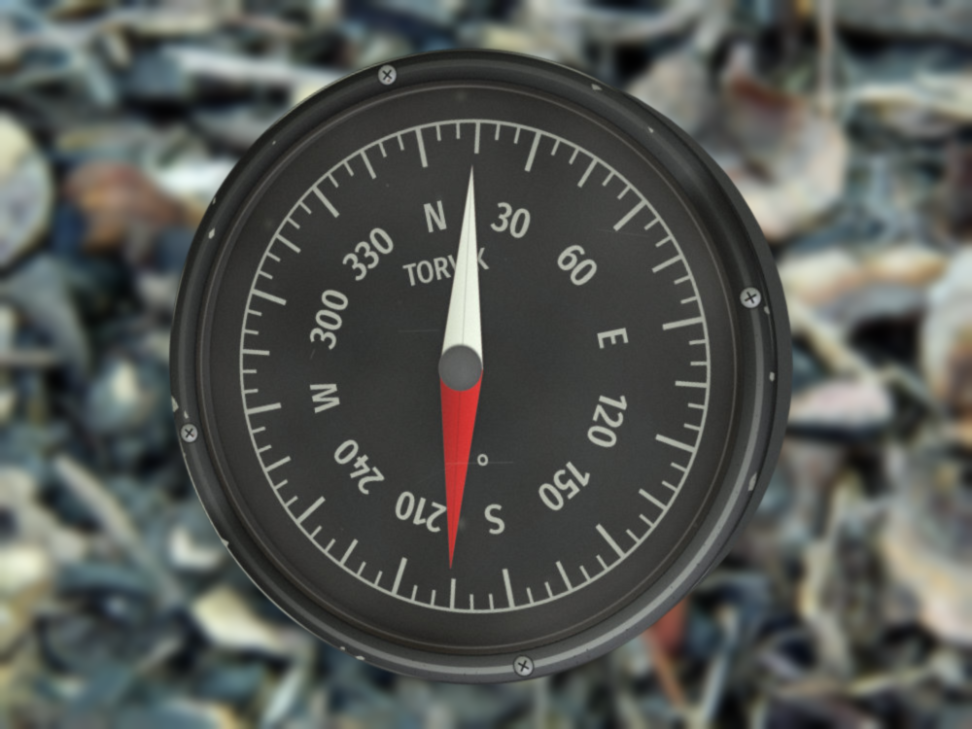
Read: value=195 unit=°
